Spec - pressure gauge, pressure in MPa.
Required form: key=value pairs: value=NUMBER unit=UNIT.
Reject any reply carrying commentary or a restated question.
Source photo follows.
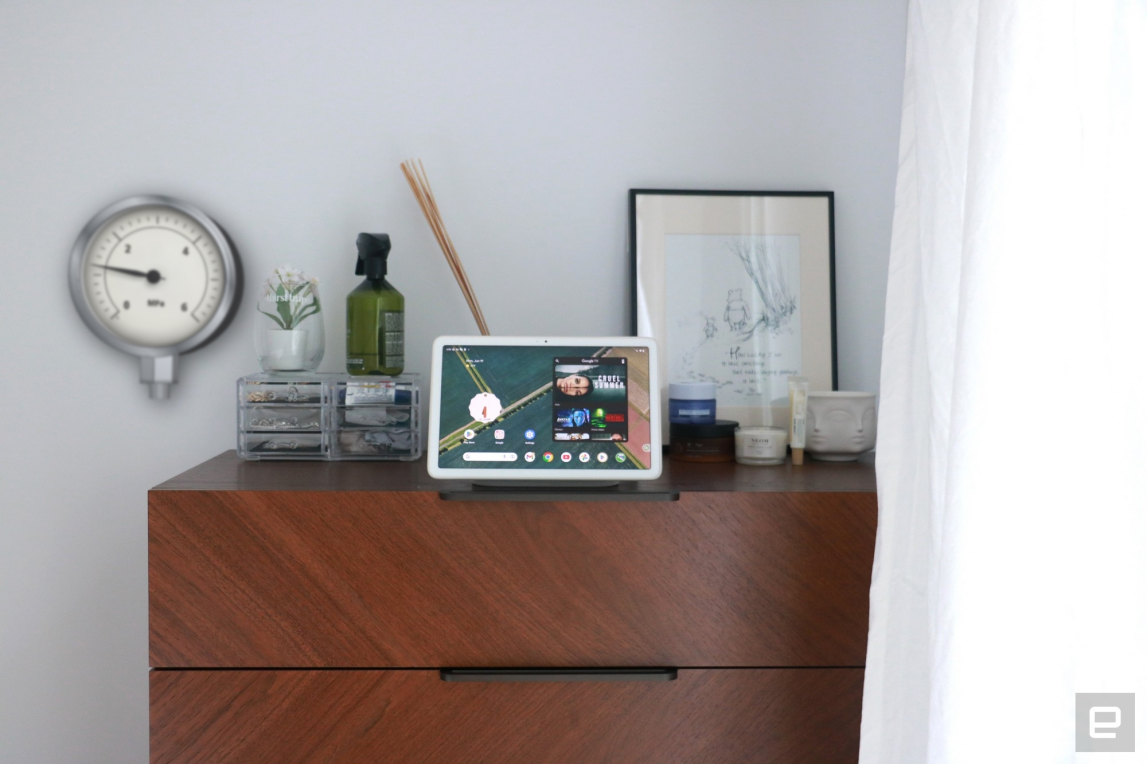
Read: value=1.2 unit=MPa
